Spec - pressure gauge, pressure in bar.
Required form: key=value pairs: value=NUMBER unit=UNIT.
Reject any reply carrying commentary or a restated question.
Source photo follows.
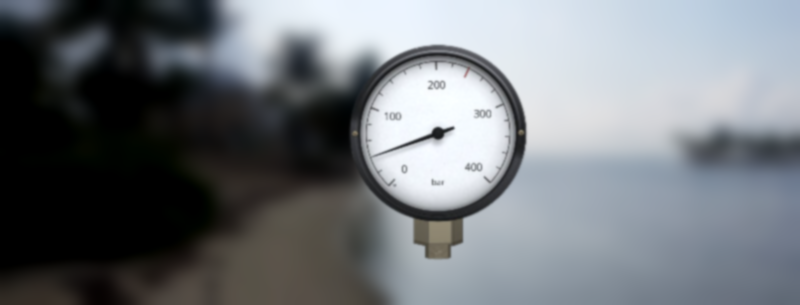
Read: value=40 unit=bar
